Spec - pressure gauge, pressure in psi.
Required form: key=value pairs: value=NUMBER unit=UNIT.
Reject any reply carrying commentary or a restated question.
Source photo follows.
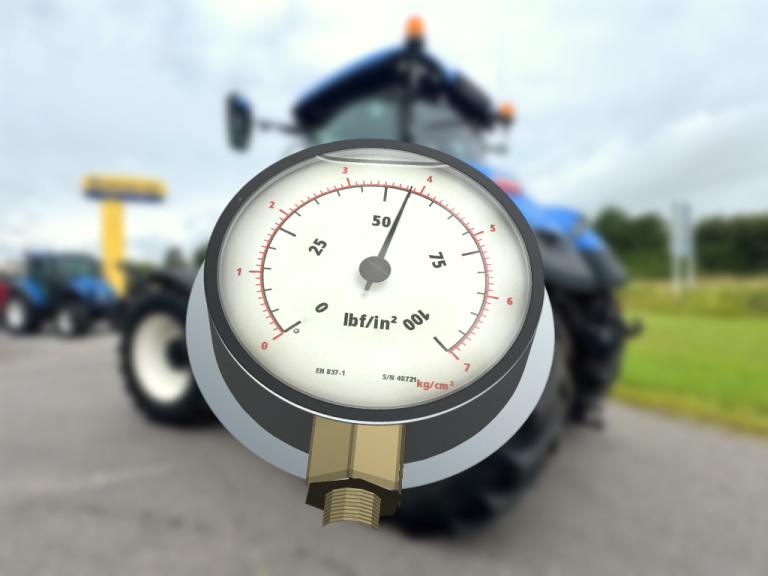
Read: value=55 unit=psi
